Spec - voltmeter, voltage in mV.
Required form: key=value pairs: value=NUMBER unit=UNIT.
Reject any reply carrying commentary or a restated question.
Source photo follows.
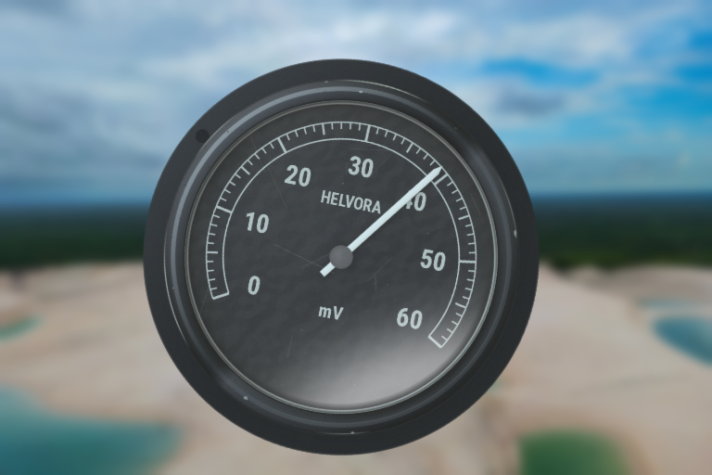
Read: value=39 unit=mV
